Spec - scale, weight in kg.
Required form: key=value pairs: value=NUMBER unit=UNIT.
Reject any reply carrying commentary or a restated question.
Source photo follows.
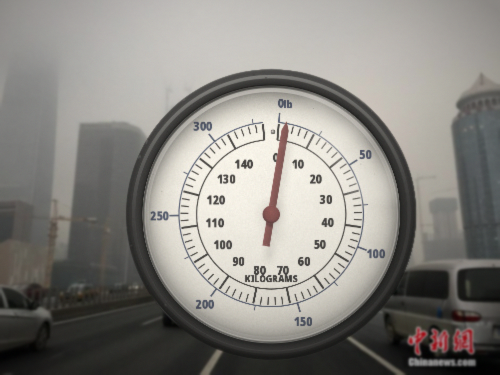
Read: value=2 unit=kg
